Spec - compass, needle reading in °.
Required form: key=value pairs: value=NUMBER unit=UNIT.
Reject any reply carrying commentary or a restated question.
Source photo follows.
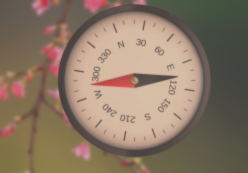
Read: value=285 unit=°
